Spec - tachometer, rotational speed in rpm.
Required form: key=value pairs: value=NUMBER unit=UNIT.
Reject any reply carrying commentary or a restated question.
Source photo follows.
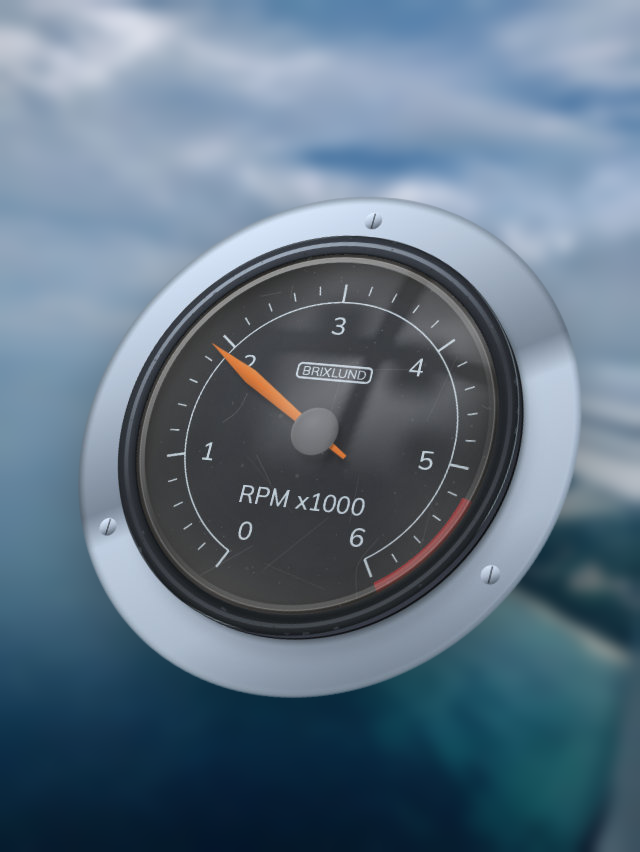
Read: value=1900 unit=rpm
